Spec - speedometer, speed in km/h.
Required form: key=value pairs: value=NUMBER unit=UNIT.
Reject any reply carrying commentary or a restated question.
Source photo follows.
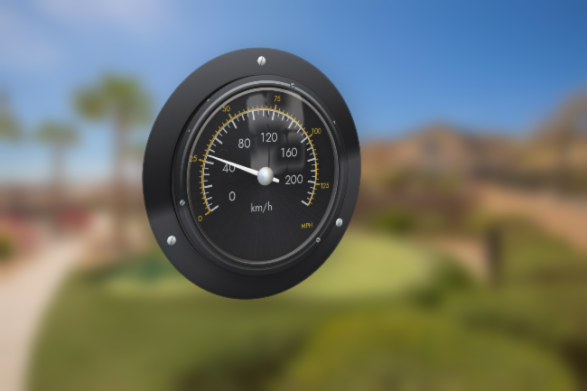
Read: value=45 unit=km/h
